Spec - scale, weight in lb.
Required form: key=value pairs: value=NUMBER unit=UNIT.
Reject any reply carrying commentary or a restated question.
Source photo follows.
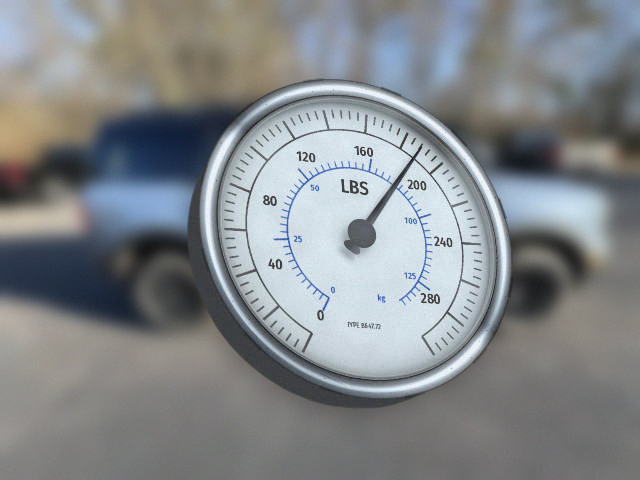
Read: value=188 unit=lb
